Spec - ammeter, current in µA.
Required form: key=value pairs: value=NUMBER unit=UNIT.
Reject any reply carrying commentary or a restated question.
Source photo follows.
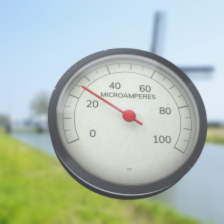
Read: value=25 unit=µA
